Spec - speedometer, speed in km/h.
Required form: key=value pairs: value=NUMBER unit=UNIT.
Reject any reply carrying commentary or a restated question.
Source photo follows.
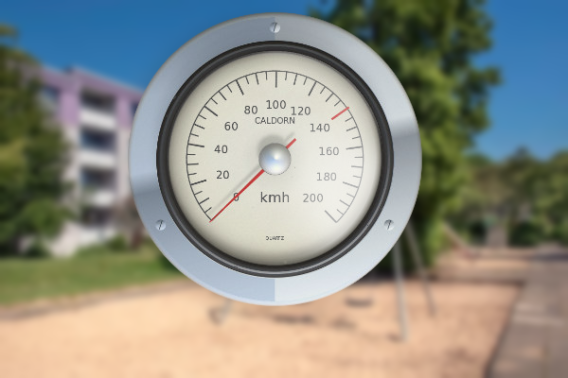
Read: value=0 unit=km/h
